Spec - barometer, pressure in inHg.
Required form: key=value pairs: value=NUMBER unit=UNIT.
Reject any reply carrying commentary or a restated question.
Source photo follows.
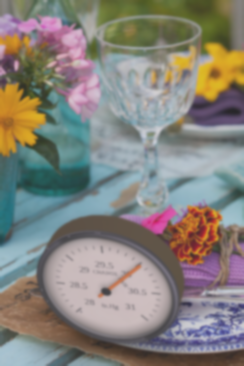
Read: value=30 unit=inHg
